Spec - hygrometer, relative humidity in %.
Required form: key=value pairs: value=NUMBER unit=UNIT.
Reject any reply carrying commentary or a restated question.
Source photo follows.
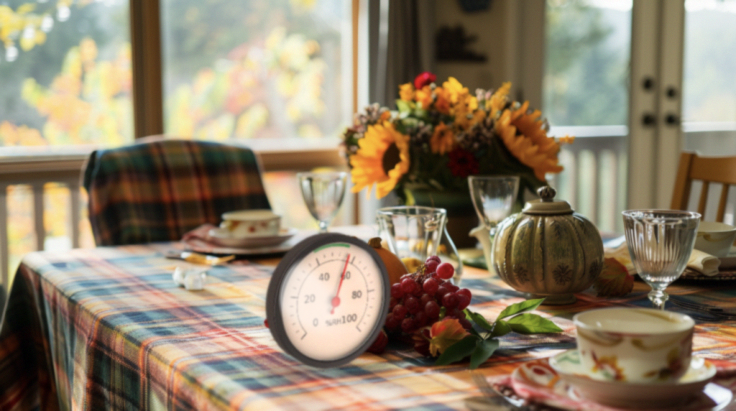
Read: value=56 unit=%
